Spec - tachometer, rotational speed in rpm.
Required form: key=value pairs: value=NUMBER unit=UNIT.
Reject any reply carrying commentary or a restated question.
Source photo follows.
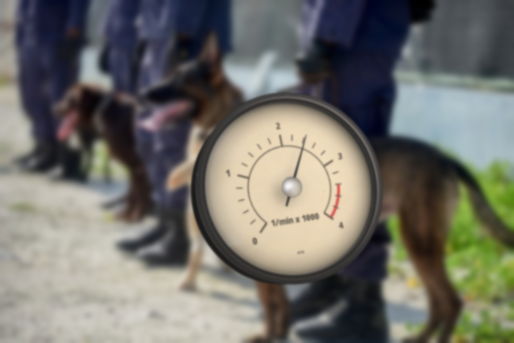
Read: value=2400 unit=rpm
